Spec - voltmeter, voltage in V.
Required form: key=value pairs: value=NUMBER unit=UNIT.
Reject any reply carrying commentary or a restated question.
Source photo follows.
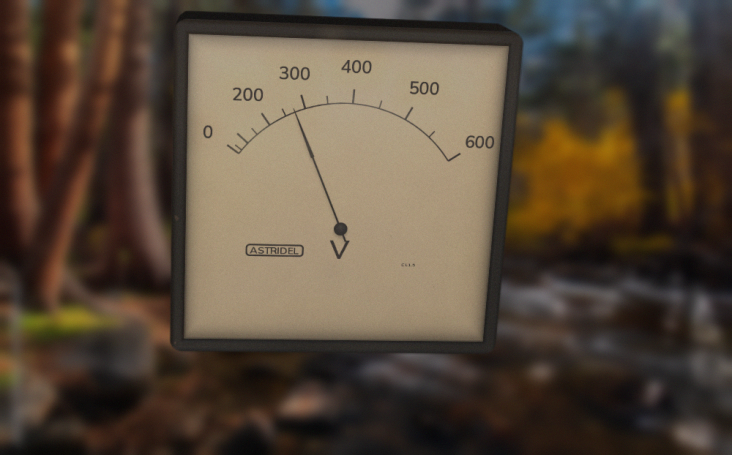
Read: value=275 unit=V
